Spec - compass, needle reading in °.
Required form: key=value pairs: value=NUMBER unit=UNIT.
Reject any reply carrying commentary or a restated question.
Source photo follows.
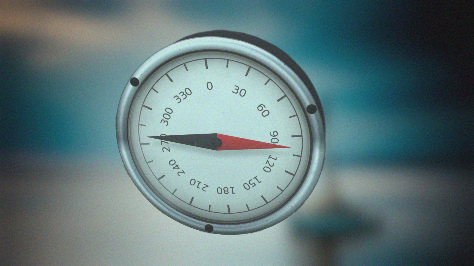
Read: value=97.5 unit=°
